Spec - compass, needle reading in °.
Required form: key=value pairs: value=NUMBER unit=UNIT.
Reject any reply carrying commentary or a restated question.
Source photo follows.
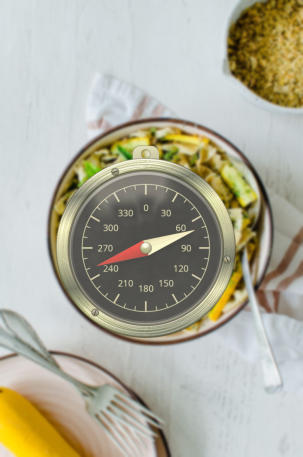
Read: value=250 unit=°
